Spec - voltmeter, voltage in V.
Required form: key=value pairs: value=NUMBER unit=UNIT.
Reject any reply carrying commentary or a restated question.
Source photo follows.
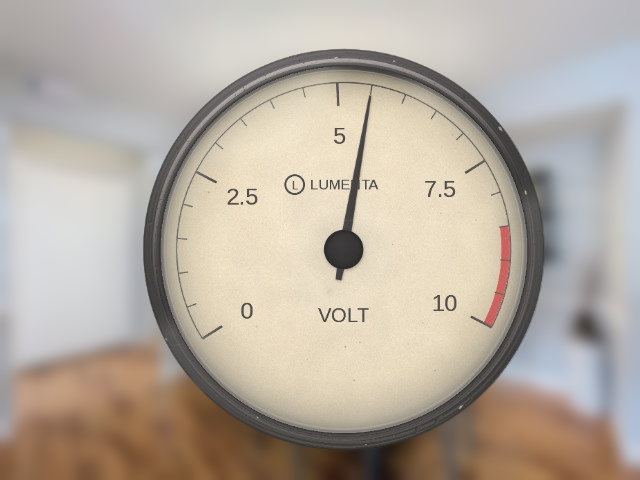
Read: value=5.5 unit=V
